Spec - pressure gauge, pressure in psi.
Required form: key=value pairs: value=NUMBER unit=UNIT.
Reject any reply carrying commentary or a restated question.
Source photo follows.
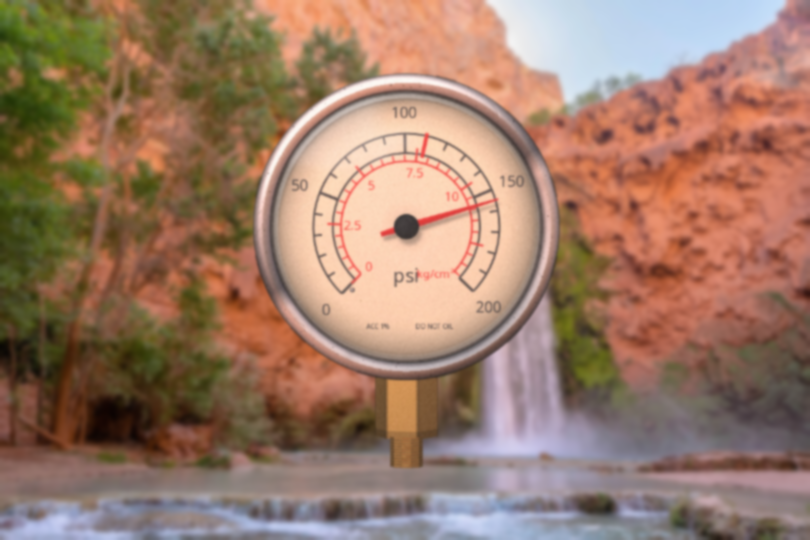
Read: value=155 unit=psi
